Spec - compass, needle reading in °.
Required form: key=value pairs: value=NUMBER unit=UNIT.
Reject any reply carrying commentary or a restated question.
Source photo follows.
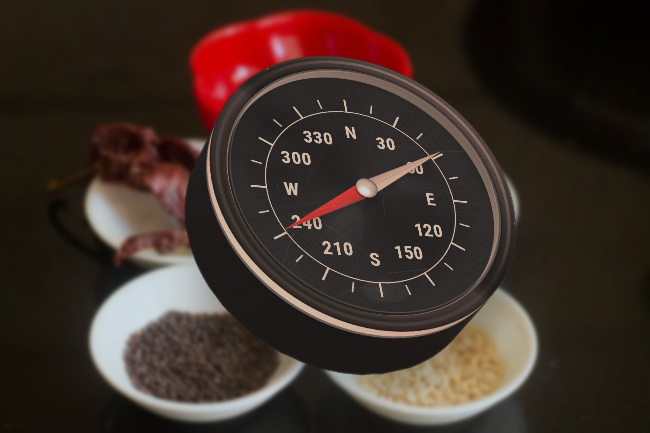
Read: value=240 unit=°
